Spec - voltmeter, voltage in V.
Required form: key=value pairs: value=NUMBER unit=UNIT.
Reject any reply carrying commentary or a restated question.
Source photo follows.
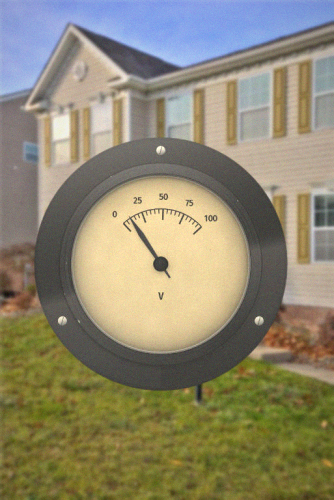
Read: value=10 unit=V
